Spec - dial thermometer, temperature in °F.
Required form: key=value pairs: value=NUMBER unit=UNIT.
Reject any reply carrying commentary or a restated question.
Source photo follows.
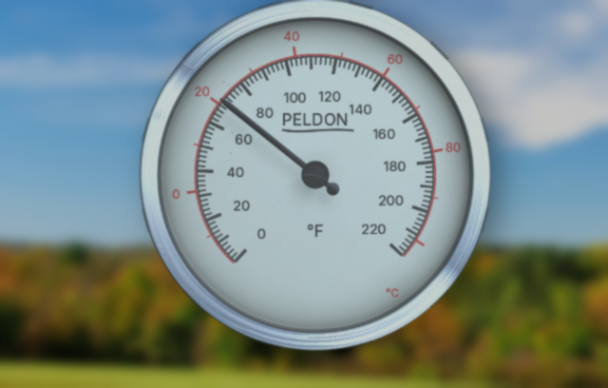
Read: value=70 unit=°F
